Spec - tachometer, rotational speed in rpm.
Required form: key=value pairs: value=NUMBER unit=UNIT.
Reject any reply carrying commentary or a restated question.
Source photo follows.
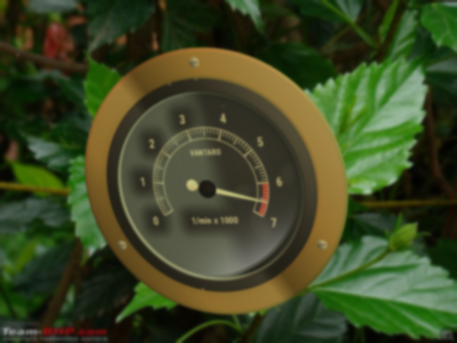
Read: value=6500 unit=rpm
